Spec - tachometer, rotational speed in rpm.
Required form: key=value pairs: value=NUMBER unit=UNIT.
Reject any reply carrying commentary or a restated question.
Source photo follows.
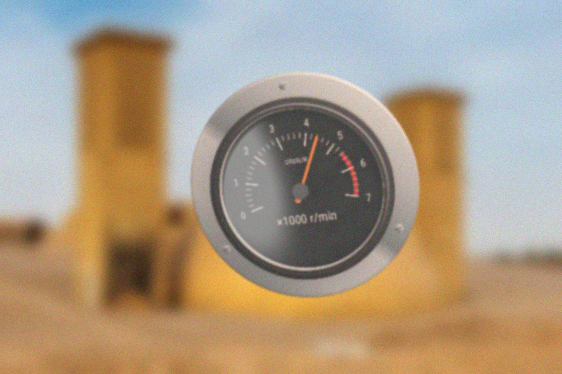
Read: value=4400 unit=rpm
